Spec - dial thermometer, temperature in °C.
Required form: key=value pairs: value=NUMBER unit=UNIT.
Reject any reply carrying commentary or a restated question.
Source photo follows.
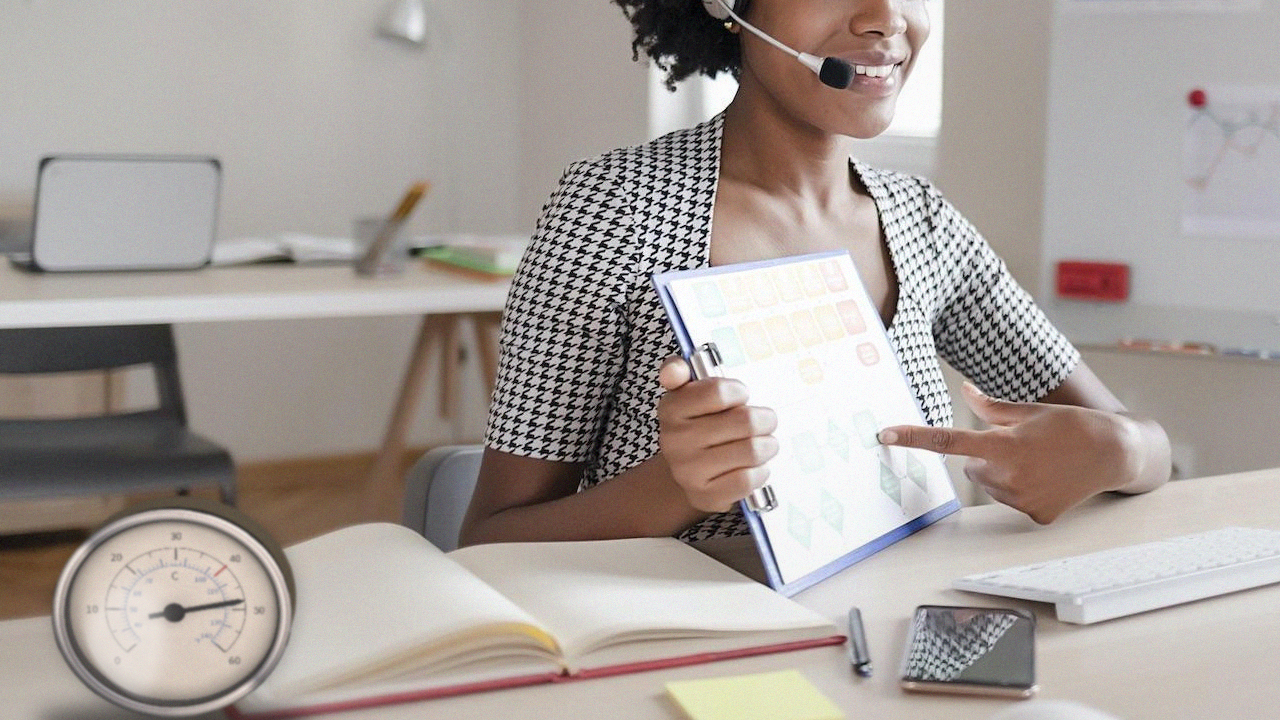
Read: value=47.5 unit=°C
